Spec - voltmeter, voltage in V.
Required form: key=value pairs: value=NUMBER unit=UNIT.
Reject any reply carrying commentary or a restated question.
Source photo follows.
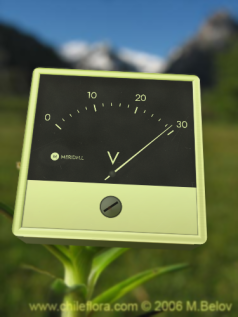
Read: value=29 unit=V
